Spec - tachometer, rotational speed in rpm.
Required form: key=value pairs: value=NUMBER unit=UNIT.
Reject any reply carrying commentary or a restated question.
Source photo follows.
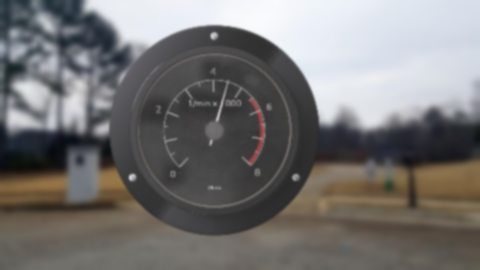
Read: value=4500 unit=rpm
